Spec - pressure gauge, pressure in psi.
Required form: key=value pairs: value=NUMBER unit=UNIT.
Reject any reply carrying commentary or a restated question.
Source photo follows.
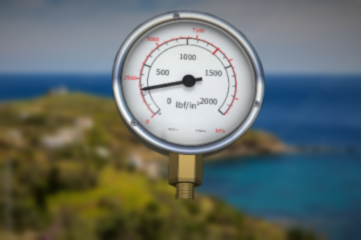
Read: value=250 unit=psi
